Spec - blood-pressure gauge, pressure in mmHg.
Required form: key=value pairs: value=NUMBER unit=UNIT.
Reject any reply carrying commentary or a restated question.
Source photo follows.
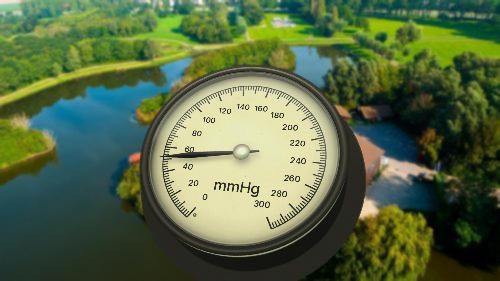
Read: value=50 unit=mmHg
